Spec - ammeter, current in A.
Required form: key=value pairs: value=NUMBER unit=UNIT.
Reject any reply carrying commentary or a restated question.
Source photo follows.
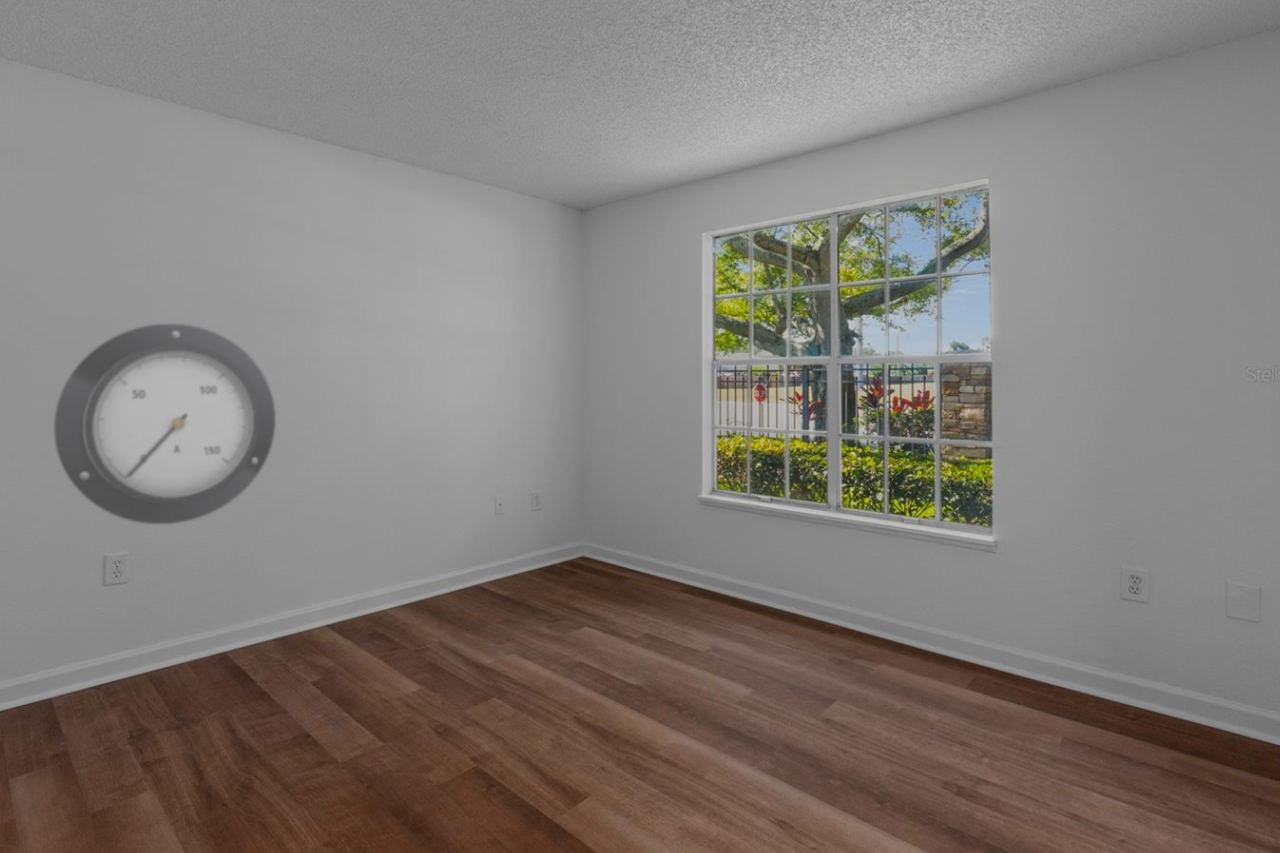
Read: value=0 unit=A
